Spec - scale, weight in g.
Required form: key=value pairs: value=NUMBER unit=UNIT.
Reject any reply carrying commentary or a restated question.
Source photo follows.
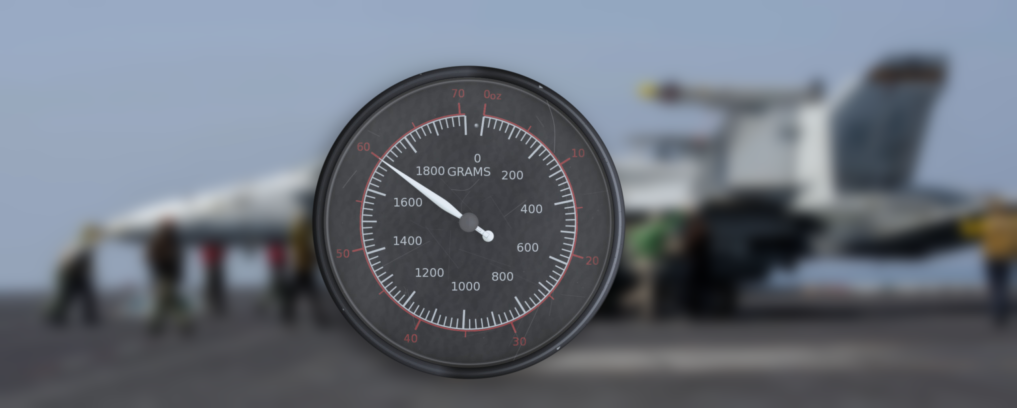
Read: value=1700 unit=g
